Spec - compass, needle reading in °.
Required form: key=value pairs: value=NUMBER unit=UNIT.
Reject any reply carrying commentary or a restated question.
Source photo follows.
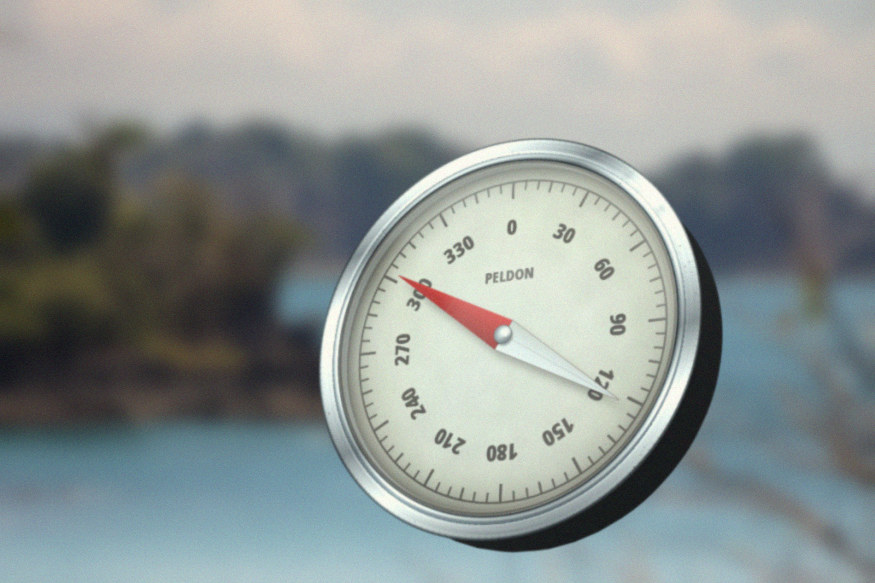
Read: value=302.5 unit=°
